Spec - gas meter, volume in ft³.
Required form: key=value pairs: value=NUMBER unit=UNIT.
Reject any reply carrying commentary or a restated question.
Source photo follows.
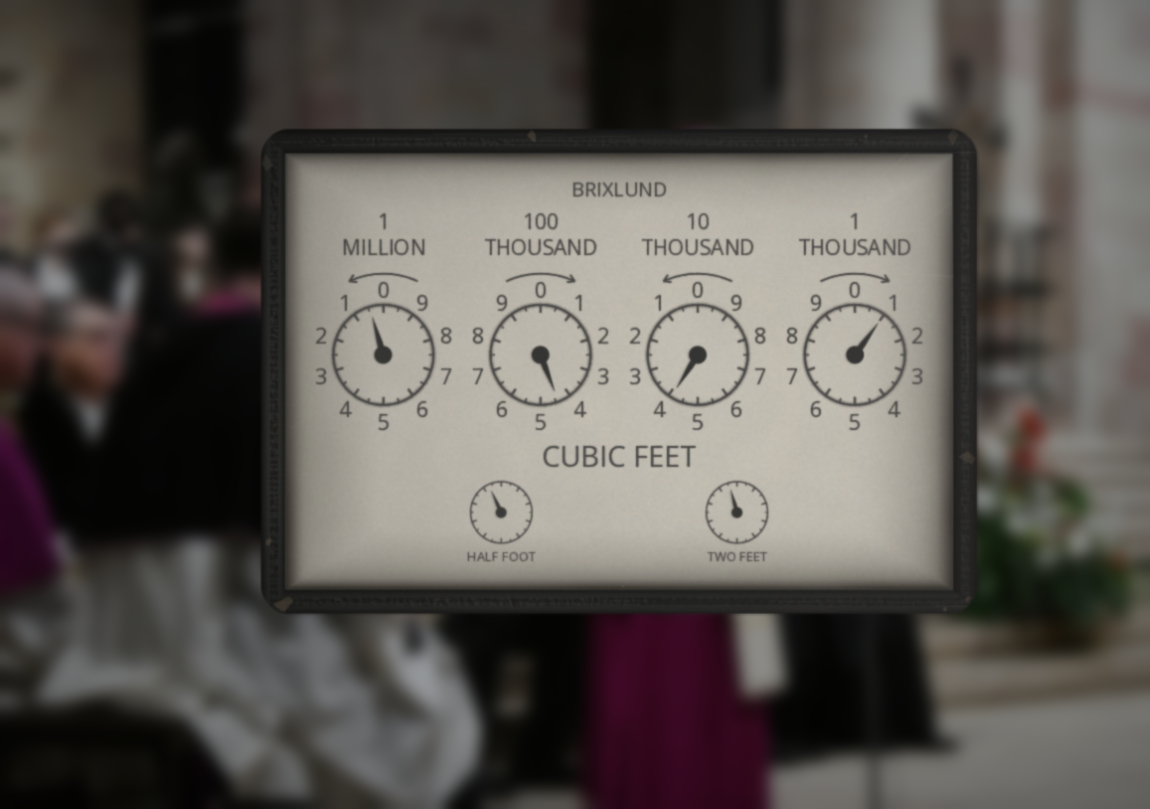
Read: value=44100 unit=ft³
